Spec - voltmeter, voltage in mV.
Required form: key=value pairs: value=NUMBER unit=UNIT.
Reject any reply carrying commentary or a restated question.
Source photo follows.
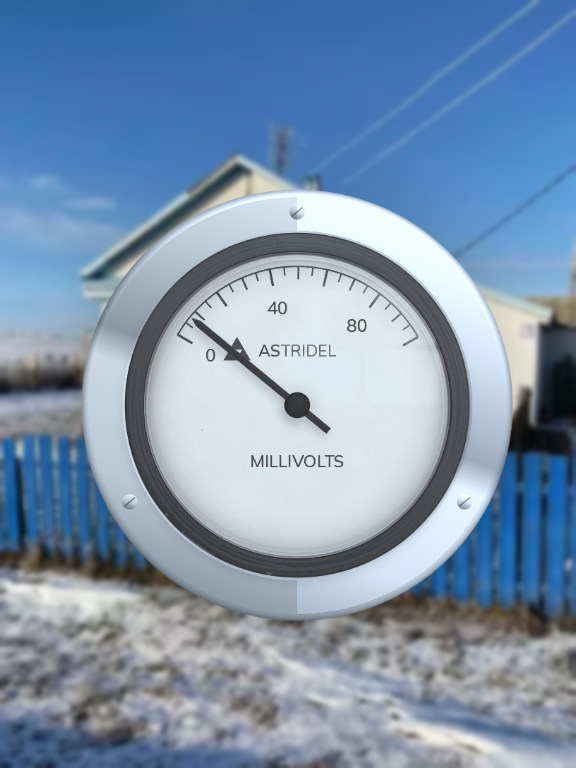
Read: value=7.5 unit=mV
